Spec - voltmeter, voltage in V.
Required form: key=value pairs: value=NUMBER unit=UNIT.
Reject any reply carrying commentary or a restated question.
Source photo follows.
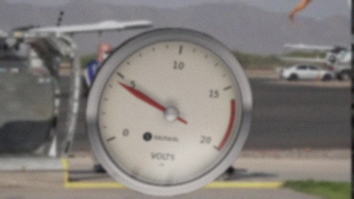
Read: value=4.5 unit=V
